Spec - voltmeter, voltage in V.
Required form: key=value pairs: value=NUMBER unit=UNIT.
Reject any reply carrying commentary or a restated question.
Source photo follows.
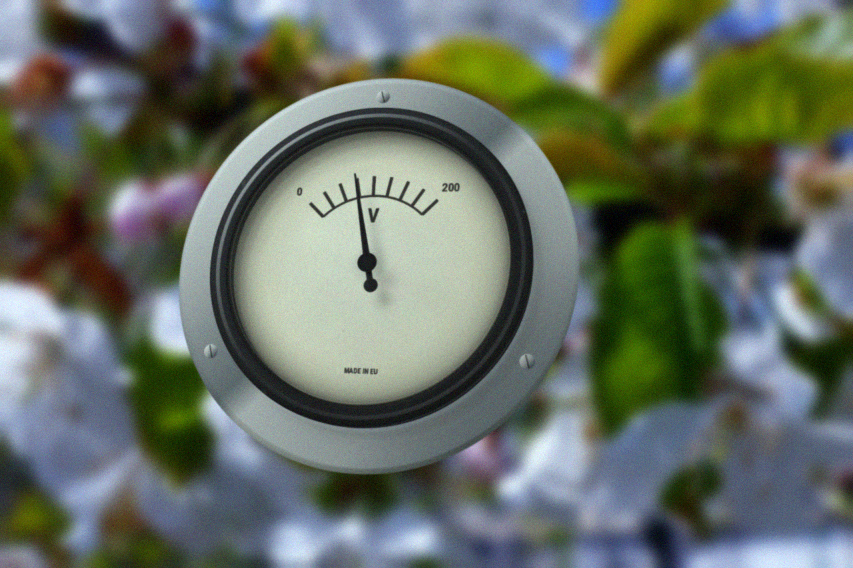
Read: value=75 unit=V
